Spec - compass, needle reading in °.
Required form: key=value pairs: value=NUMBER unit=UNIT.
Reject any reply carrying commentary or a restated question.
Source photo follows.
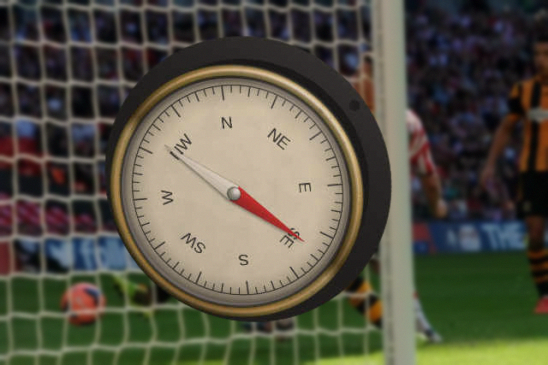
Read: value=130 unit=°
